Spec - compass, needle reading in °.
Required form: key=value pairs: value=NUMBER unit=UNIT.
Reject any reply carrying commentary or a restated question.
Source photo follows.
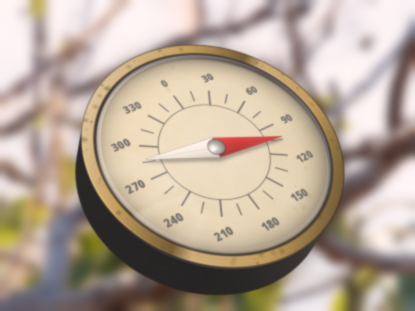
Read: value=105 unit=°
